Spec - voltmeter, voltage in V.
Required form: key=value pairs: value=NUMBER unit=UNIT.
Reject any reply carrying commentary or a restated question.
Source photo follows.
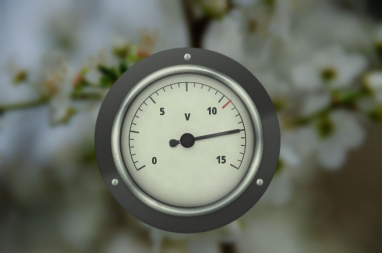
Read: value=12.5 unit=V
